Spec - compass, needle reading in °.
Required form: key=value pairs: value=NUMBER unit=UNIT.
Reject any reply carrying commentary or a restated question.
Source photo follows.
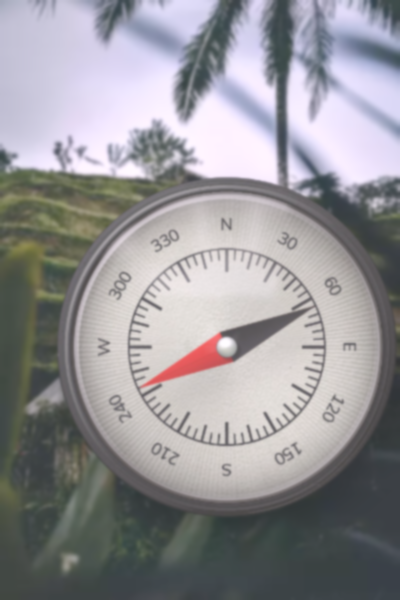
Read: value=245 unit=°
